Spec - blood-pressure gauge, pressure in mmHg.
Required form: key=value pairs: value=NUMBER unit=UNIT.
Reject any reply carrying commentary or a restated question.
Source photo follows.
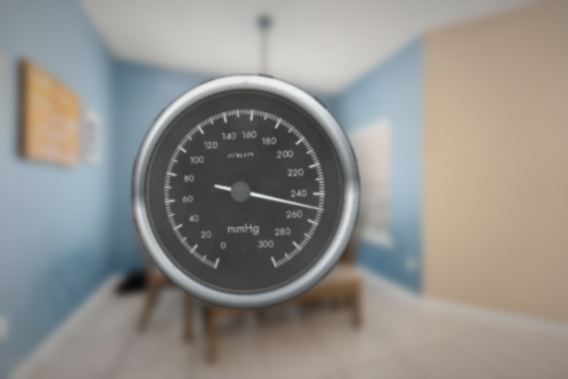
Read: value=250 unit=mmHg
